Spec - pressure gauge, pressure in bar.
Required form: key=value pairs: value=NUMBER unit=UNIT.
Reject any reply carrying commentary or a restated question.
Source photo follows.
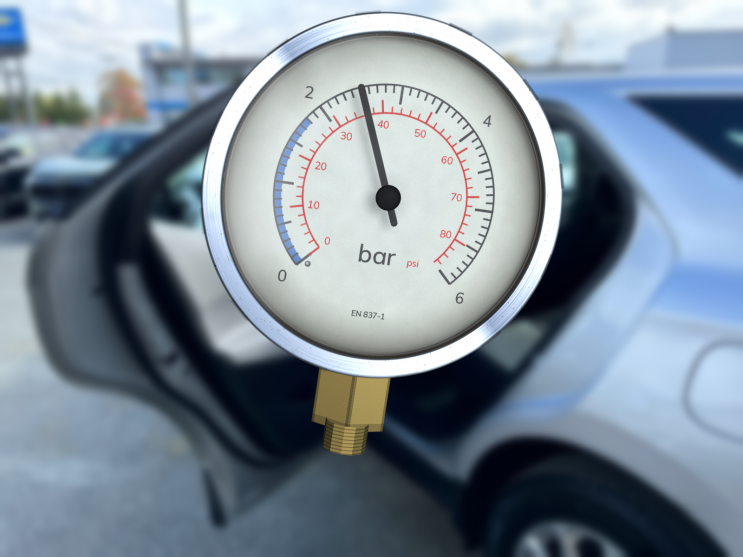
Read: value=2.5 unit=bar
